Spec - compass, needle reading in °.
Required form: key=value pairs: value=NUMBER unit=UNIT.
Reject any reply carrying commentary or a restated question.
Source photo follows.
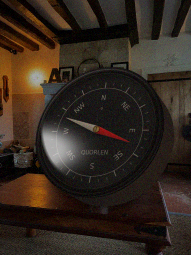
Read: value=110 unit=°
